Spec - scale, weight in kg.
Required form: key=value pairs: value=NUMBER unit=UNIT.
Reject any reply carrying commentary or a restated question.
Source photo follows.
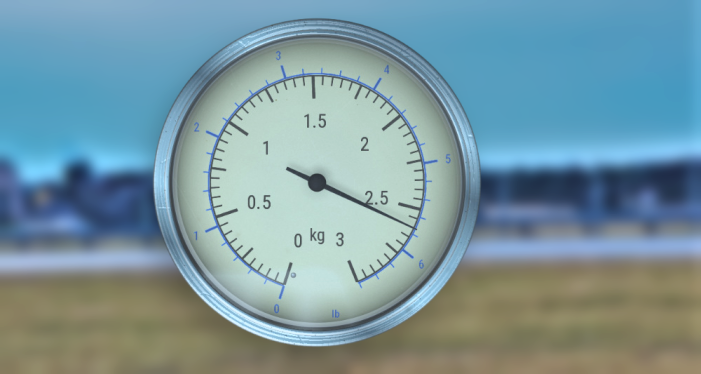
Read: value=2.6 unit=kg
